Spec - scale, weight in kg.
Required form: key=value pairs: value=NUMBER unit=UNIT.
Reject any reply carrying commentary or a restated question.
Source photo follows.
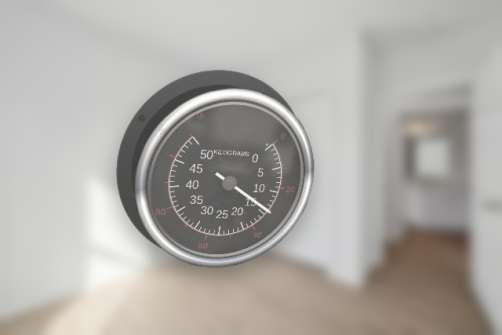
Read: value=14 unit=kg
